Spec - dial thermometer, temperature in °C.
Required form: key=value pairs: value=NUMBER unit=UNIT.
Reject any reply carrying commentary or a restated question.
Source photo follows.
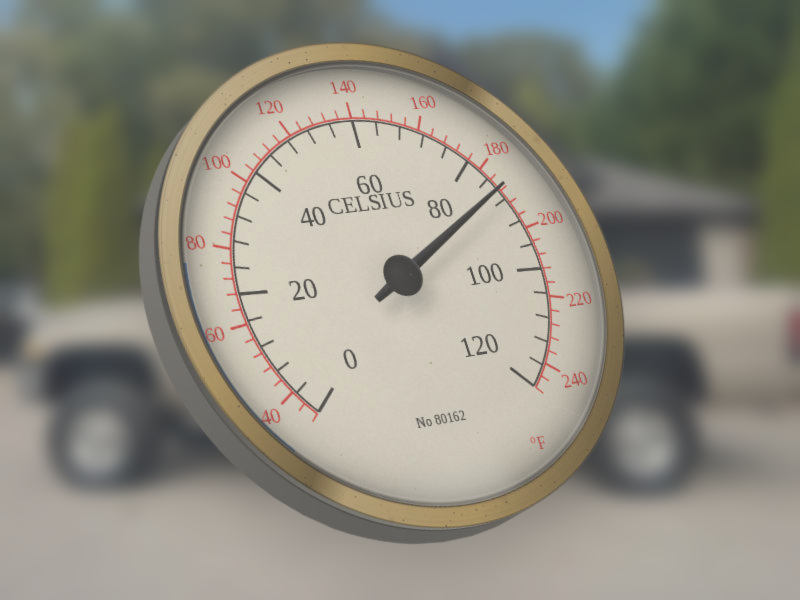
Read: value=86 unit=°C
